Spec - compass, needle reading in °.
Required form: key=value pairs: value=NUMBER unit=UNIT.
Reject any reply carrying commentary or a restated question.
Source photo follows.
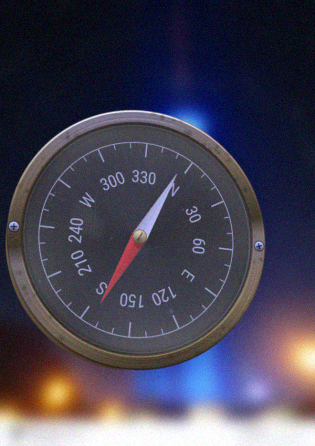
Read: value=175 unit=°
